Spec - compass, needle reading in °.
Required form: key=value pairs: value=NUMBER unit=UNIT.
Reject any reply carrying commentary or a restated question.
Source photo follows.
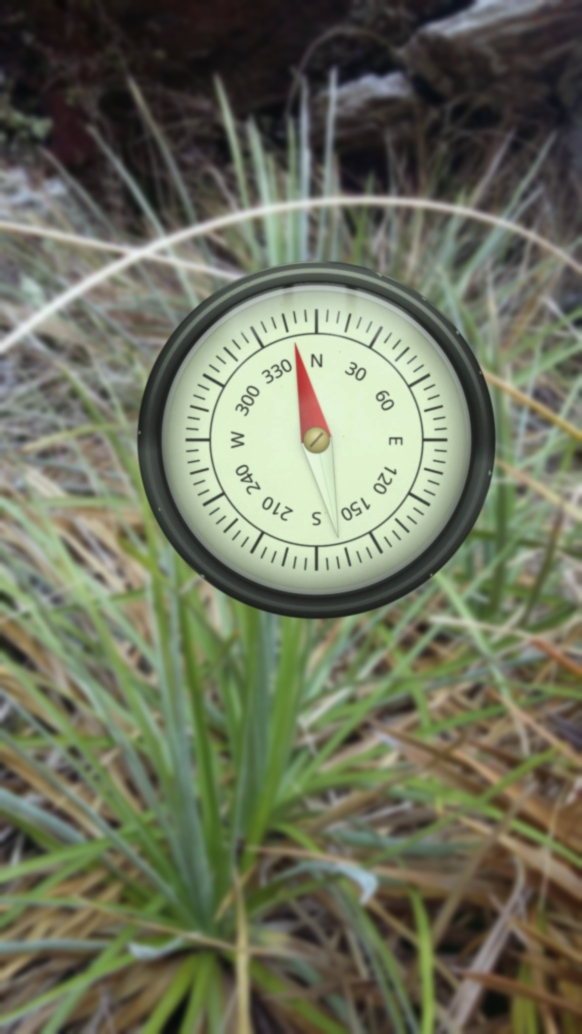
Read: value=347.5 unit=°
